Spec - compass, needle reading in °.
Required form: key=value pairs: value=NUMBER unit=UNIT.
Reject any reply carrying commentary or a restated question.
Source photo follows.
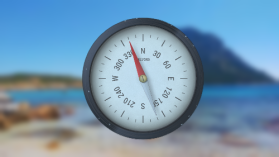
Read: value=340 unit=°
